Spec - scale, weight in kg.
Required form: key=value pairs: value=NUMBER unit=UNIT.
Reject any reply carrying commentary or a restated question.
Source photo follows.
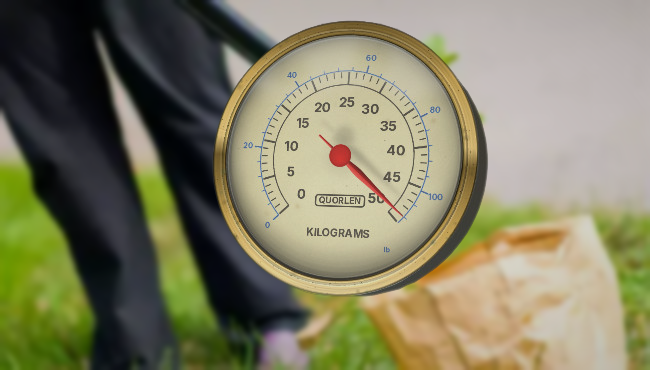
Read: value=49 unit=kg
